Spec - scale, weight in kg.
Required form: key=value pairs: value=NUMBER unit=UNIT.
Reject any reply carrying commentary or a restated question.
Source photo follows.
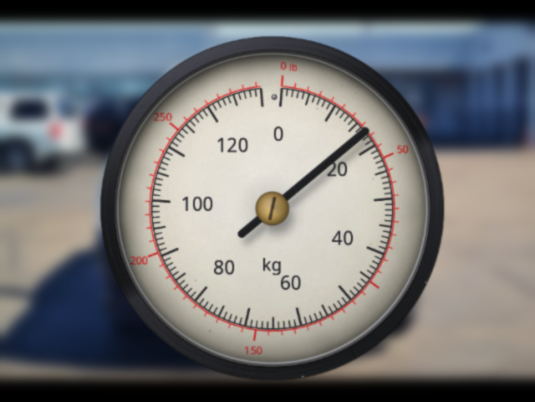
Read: value=17 unit=kg
